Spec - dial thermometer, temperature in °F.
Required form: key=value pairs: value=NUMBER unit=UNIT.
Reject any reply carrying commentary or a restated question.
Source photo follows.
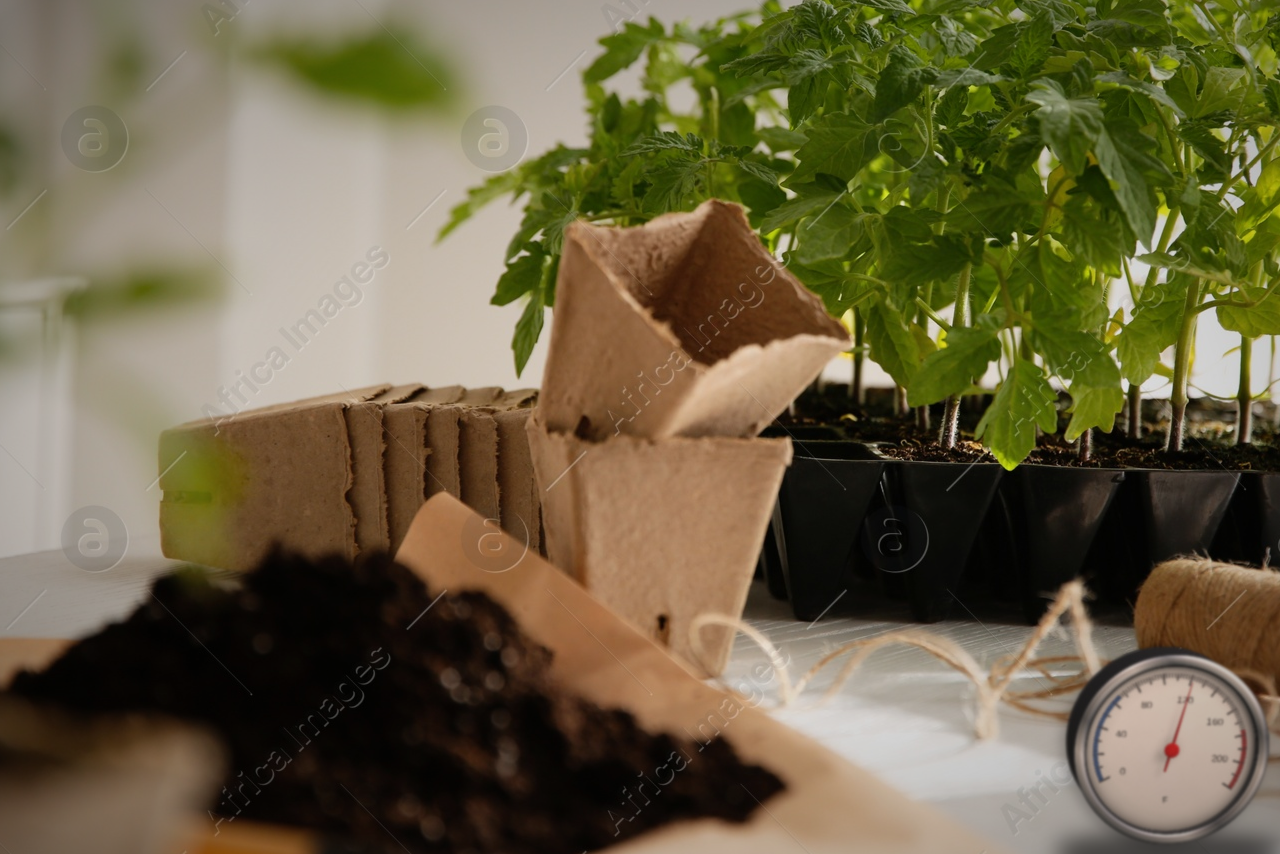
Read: value=120 unit=°F
